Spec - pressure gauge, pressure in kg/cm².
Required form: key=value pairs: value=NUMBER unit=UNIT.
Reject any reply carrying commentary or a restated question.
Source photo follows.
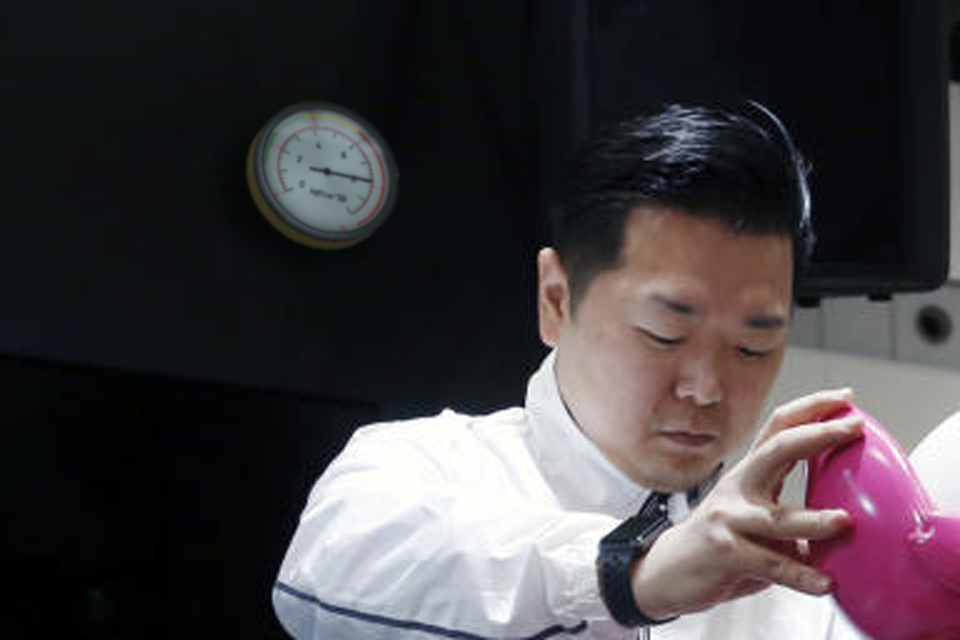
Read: value=8 unit=kg/cm²
